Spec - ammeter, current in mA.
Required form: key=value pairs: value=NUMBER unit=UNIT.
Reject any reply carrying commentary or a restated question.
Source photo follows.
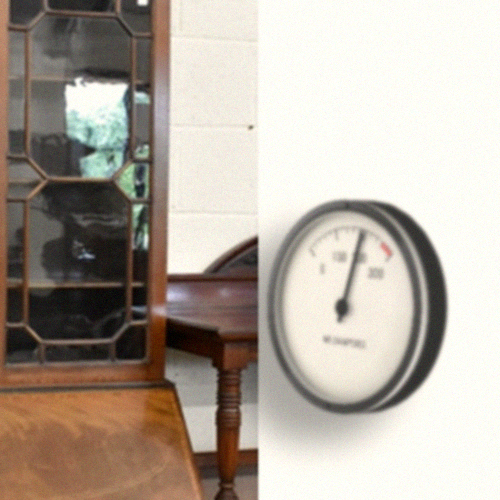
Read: value=200 unit=mA
